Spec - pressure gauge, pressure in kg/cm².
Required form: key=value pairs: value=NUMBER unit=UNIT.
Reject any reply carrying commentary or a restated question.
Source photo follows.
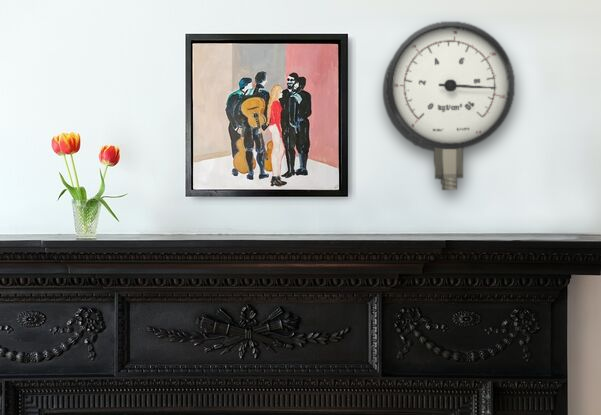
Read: value=8.5 unit=kg/cm²
